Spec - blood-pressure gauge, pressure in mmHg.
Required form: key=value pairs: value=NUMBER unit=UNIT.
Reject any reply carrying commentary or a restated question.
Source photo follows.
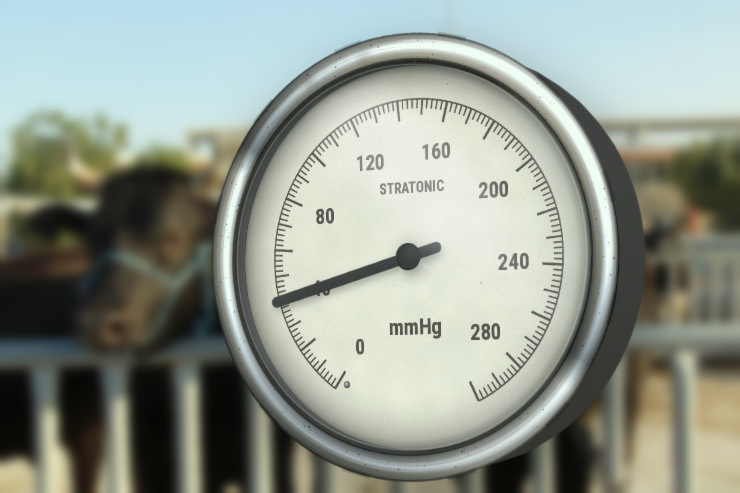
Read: value=40 unit=mmHg
